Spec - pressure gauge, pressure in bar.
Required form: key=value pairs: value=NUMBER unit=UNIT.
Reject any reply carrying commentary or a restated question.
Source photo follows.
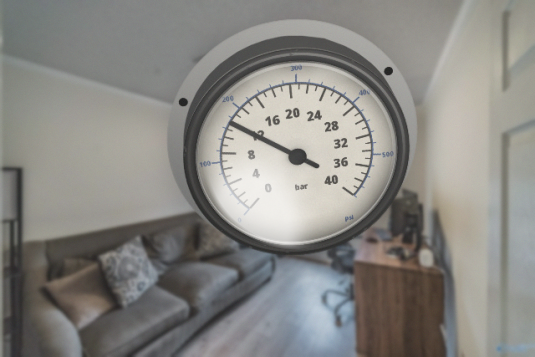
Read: value=12 unit=bar
